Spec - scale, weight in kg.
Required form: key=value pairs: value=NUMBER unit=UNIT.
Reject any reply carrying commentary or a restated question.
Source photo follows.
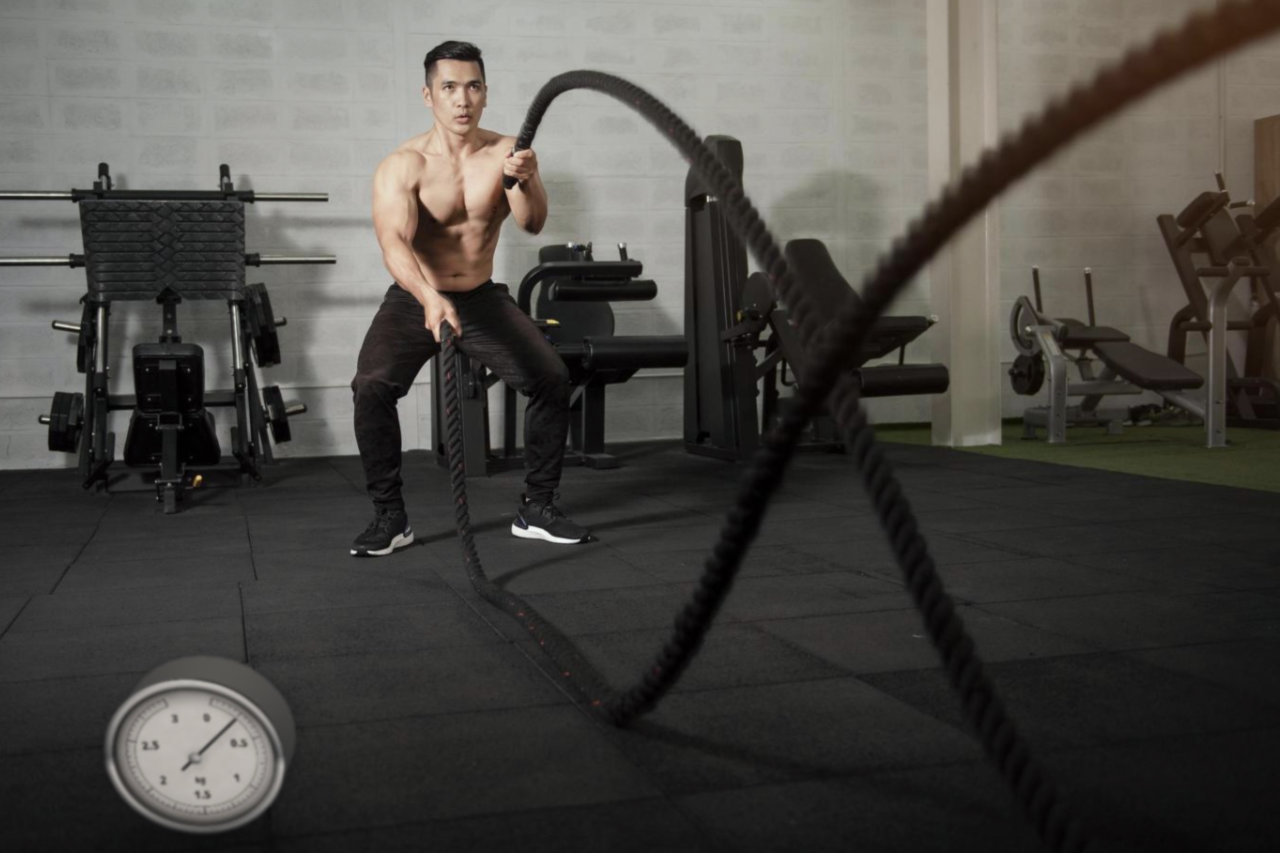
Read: value=0.25 unit=kg
